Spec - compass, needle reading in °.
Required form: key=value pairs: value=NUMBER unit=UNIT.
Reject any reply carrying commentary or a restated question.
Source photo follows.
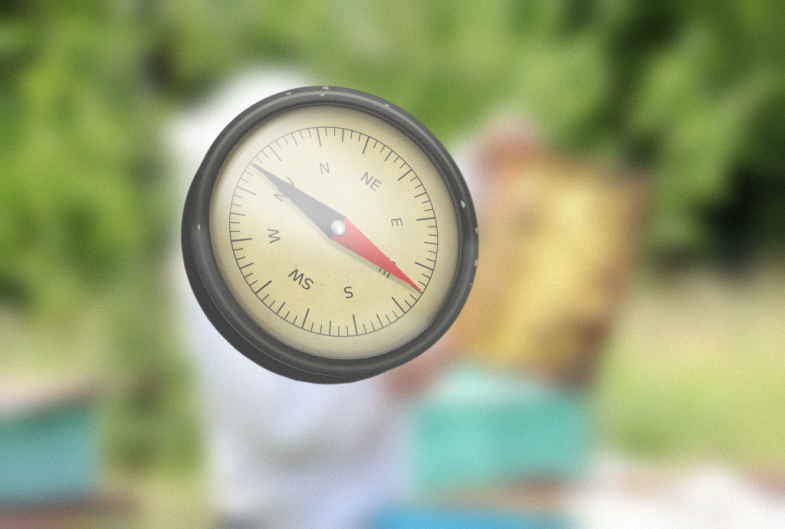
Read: value=135 unit=°
